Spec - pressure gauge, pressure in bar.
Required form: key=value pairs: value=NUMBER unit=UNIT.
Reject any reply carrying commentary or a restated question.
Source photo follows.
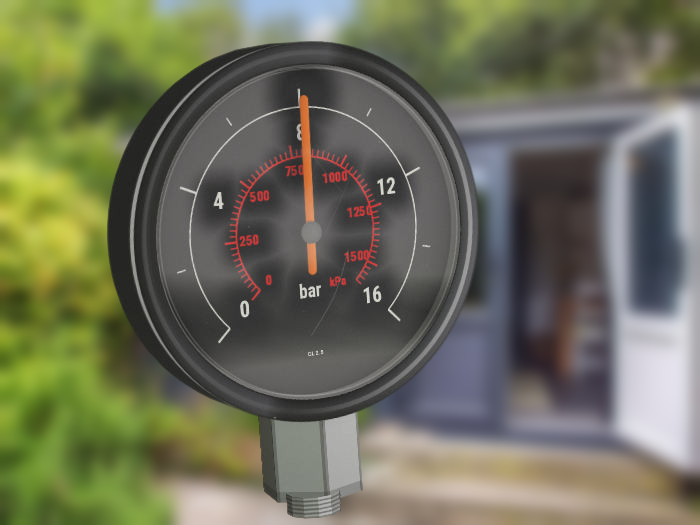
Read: value=8 unit=bar
